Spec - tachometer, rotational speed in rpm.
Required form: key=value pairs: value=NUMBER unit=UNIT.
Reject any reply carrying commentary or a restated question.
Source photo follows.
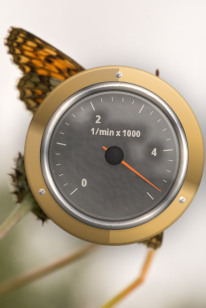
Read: value=4800 unit=rpm
